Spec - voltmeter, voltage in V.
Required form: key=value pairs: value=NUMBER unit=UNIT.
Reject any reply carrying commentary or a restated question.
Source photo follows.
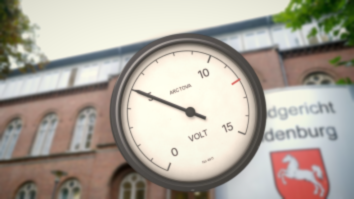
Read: value=5 unit=V
